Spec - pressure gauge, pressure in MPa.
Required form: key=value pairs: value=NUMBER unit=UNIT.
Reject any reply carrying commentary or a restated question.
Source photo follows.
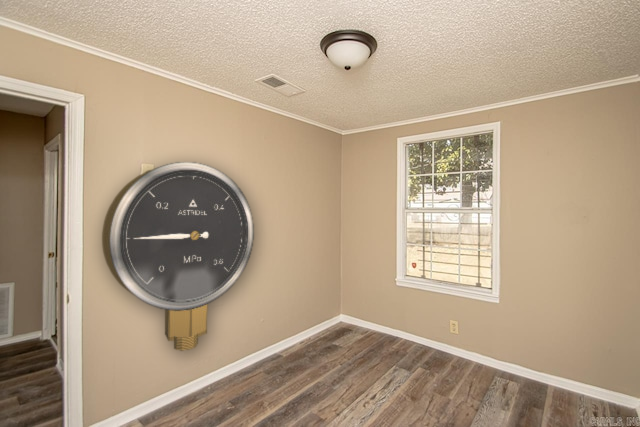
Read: value=0.1 unit=MPa
